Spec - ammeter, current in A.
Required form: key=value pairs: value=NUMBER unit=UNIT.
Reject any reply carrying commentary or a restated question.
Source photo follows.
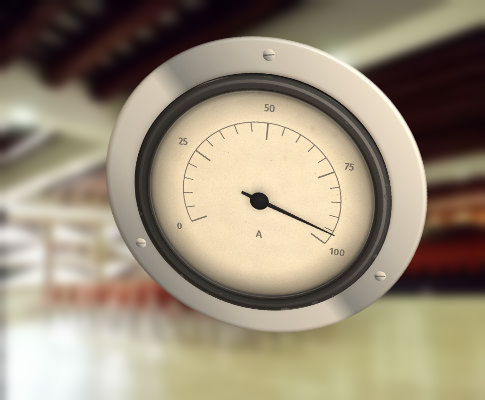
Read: value=95 unit=A
